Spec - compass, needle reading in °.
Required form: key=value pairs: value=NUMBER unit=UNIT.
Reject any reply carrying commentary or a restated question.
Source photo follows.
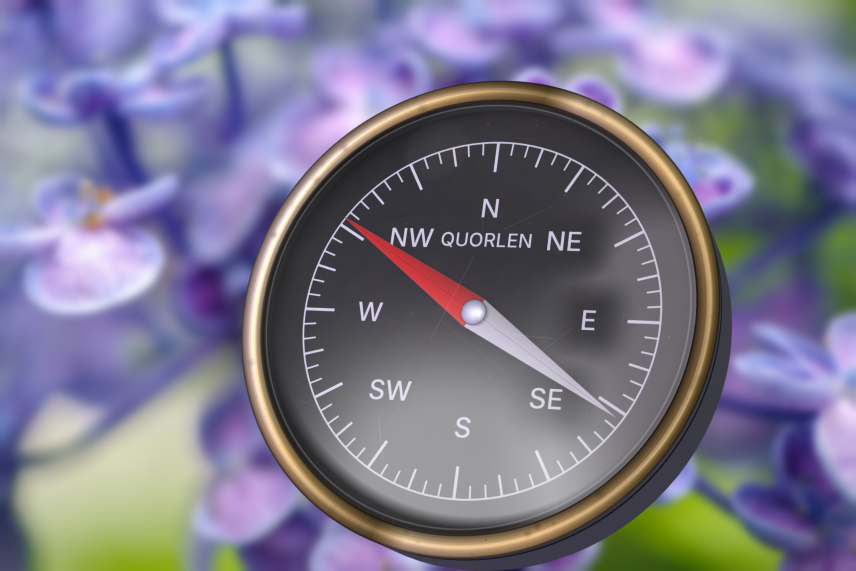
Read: value=302.5 unit=°
